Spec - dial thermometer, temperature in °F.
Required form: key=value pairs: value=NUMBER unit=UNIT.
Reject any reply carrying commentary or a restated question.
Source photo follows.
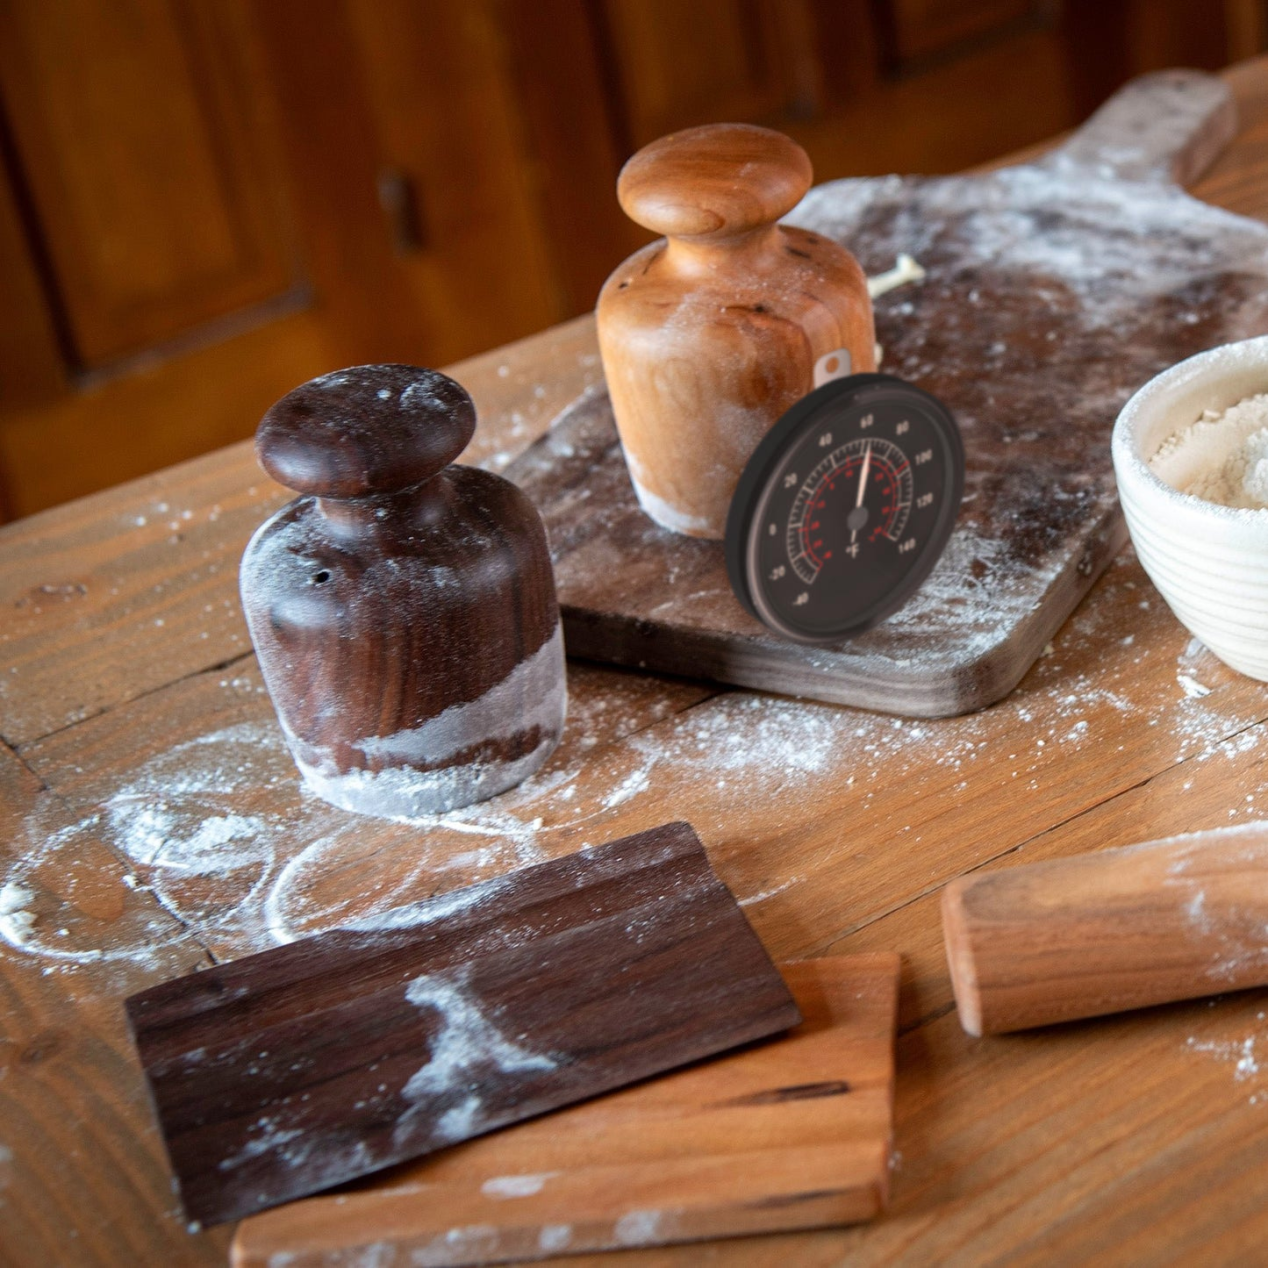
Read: value=60 unit=°F
